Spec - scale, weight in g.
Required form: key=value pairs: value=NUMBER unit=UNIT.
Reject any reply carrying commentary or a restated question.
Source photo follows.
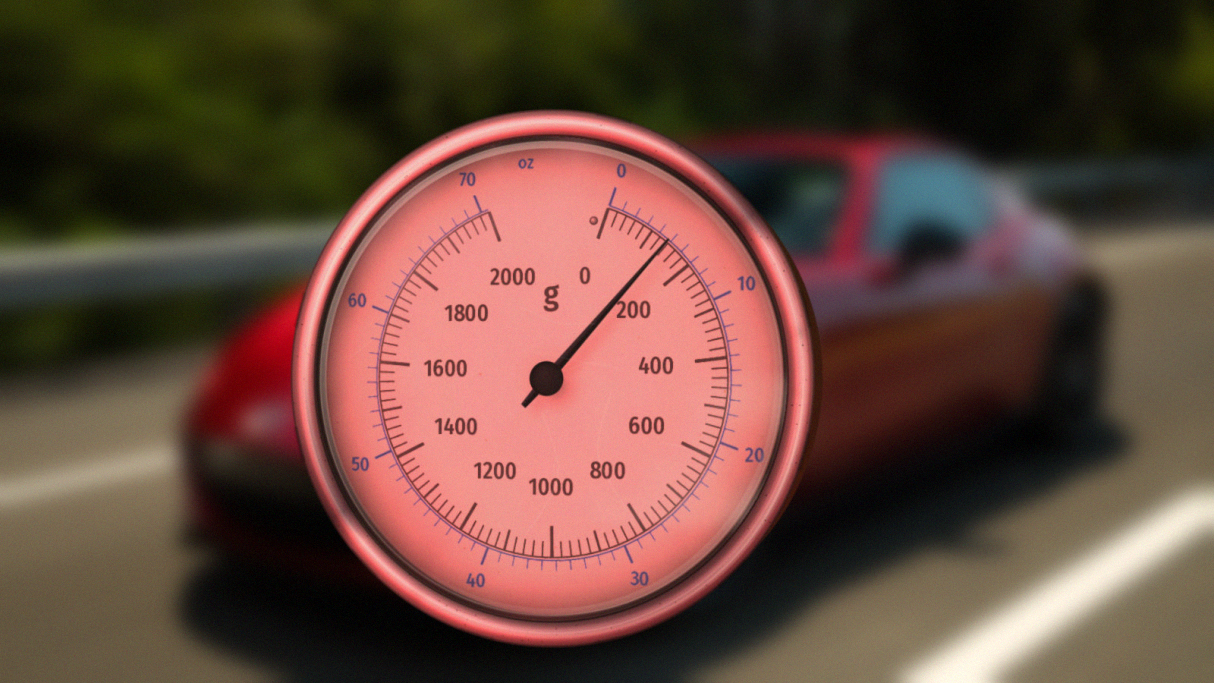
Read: value=140 unit=g
